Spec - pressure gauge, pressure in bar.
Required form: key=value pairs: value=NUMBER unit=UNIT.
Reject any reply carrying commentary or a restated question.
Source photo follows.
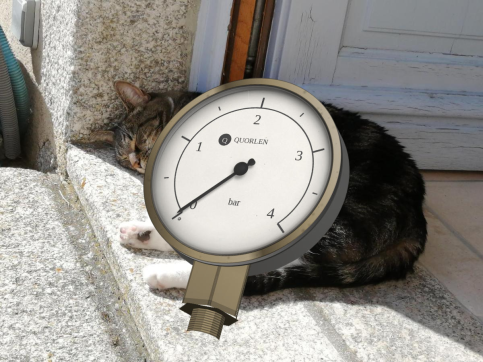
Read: value=0 unit=bar
